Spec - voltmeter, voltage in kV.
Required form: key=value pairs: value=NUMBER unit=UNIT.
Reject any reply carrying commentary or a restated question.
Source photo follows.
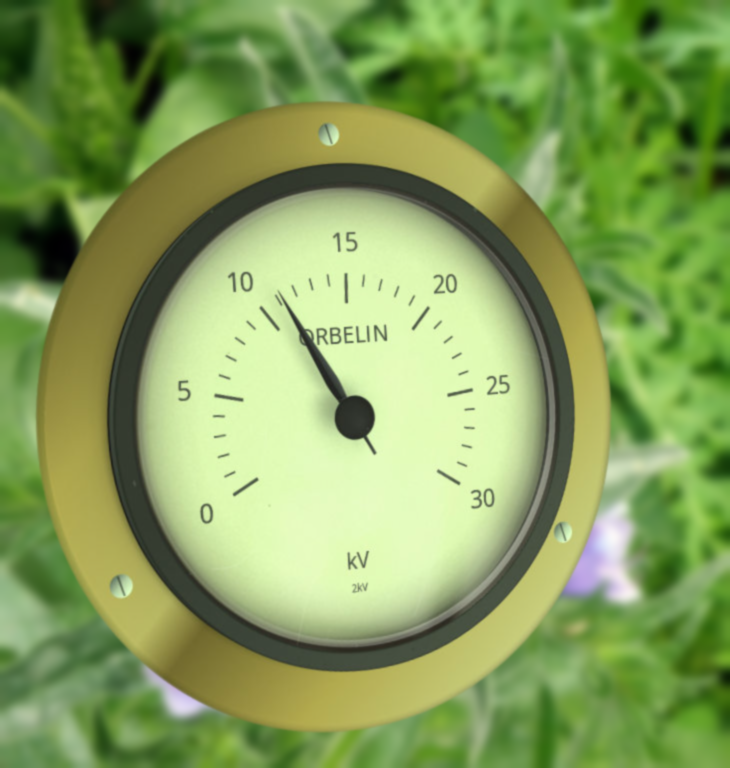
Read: value=11 unit=kV
